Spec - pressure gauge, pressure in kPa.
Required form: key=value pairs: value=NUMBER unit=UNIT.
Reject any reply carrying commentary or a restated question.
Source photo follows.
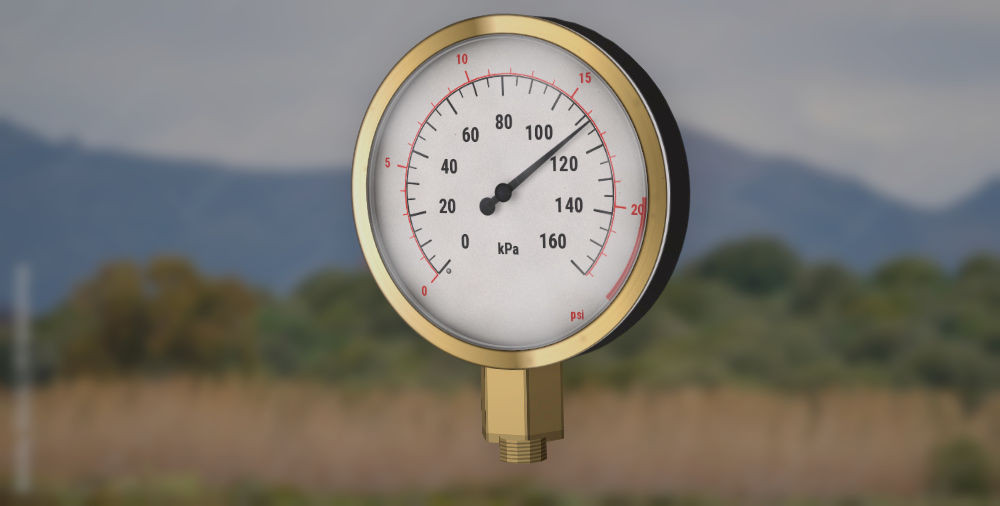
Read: value=112.5 unit=kPa
